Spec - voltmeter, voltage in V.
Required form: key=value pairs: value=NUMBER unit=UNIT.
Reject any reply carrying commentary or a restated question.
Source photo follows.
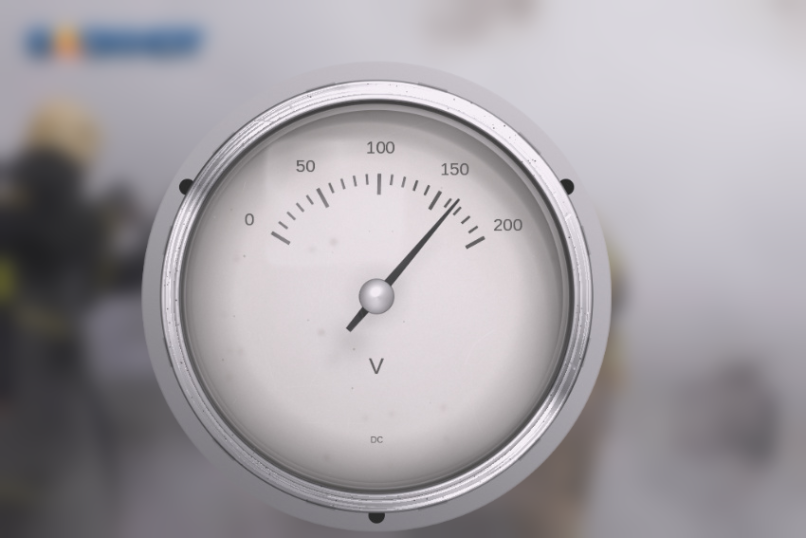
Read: value=165 unit=V
